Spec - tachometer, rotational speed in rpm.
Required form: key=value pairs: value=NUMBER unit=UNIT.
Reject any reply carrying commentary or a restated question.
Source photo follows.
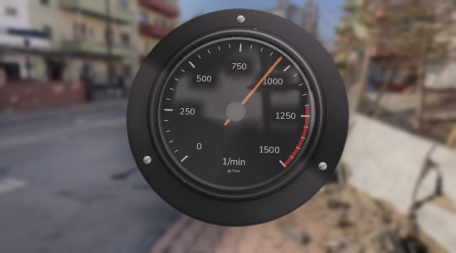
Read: value=950 unit=rpm
